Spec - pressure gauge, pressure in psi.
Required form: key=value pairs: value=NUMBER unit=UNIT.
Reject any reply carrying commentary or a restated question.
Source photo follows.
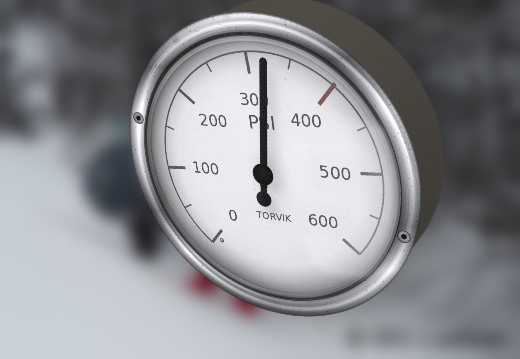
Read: value=325 unit=psi
